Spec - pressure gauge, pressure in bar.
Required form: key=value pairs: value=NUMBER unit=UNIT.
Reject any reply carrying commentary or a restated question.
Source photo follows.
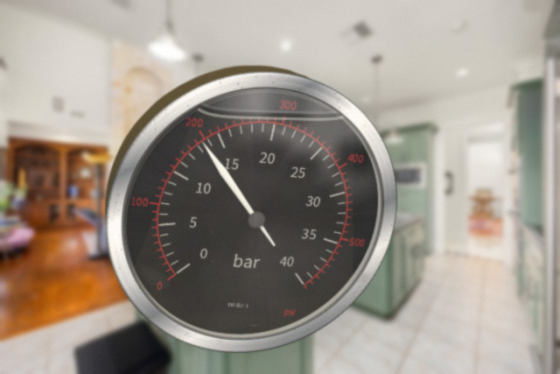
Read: value=13.5 unit=bar
